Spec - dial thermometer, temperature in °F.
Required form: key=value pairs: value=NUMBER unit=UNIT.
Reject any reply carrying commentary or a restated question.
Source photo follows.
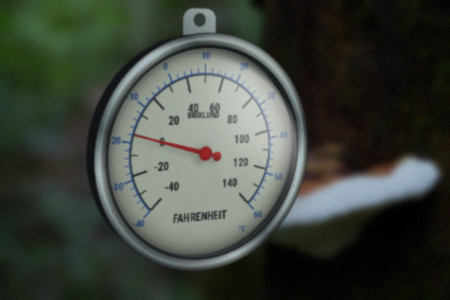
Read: value=0 unit=°F
